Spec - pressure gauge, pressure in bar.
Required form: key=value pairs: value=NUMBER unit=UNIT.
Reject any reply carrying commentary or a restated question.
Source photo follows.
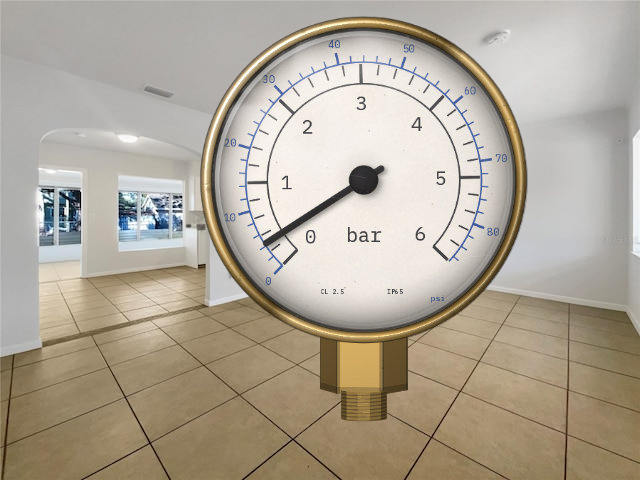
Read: value=0.3 unit=bar
